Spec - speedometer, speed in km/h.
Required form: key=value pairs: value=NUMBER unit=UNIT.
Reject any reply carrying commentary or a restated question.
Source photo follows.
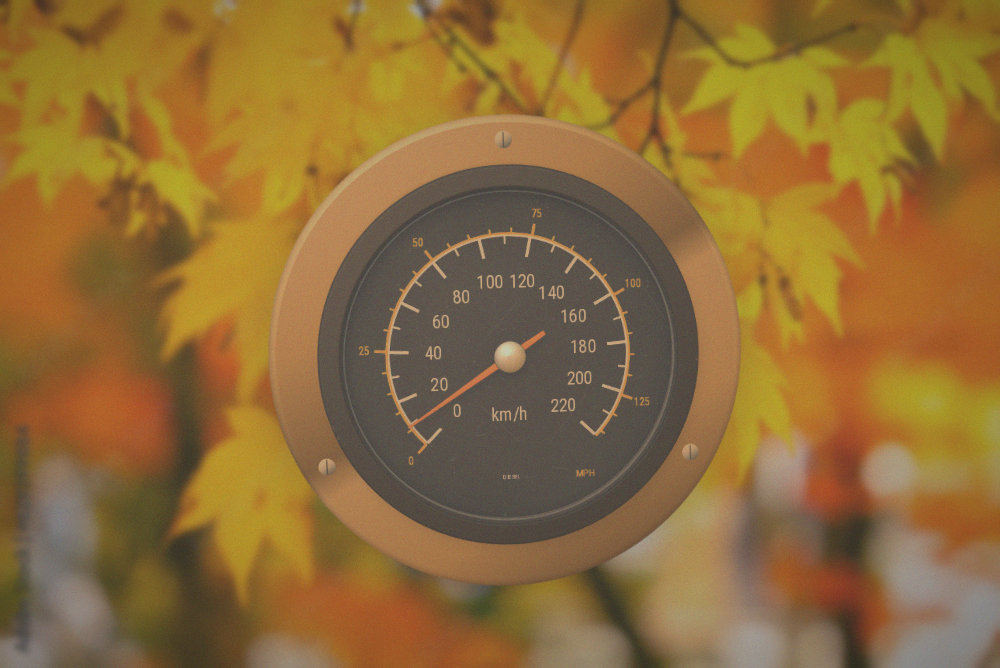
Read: value=10 unit=km/h
